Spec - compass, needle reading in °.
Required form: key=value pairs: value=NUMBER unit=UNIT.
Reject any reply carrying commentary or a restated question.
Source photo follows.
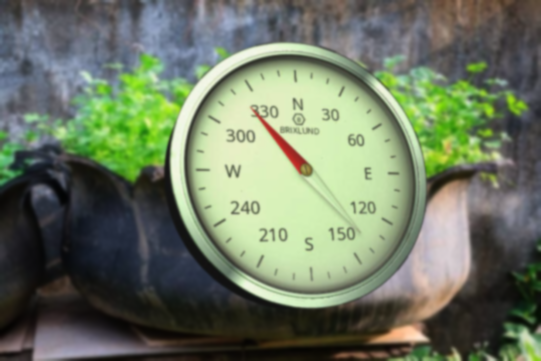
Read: value=320 unit=°
